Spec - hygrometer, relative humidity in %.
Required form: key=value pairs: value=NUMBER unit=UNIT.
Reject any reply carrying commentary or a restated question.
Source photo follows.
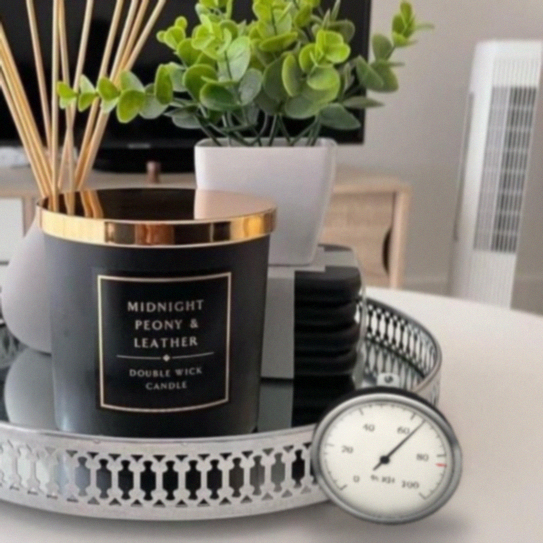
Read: value=64 unit=%
